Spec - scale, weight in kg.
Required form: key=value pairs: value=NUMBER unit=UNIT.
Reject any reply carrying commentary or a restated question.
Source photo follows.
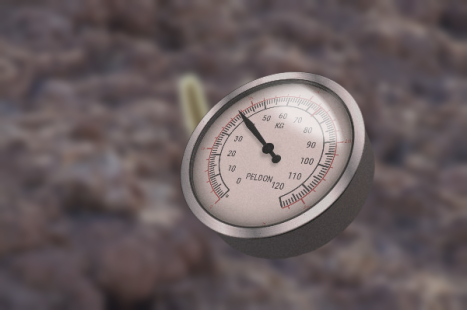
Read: value=40 unit=kg
